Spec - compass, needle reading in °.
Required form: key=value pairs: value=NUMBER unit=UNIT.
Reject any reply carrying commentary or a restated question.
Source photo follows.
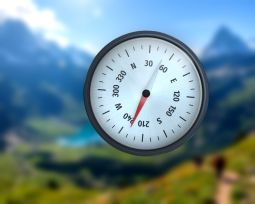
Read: value=230 unit=°
